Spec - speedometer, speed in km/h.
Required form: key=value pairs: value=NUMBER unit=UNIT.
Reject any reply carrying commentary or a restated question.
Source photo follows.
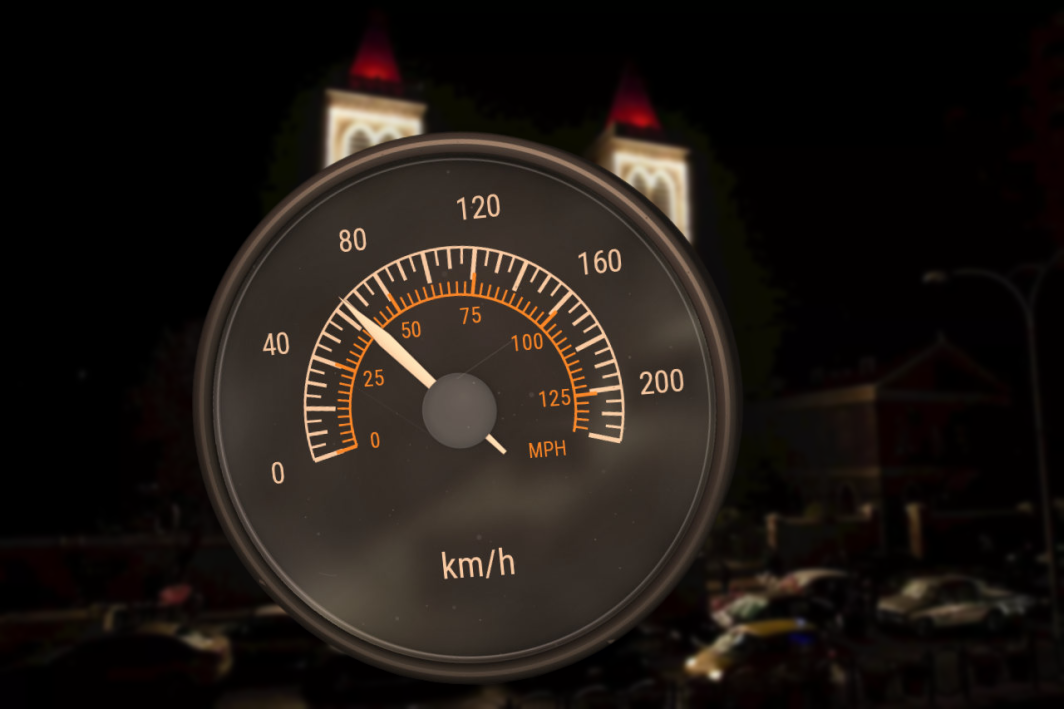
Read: value=65 unit=km/h
